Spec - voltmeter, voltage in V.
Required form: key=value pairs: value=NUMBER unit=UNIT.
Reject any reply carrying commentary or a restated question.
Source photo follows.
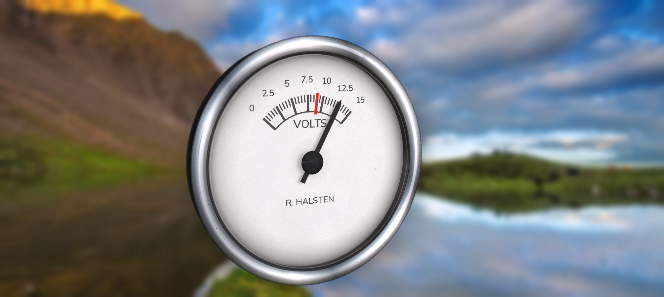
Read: value=12.5 unit=V
